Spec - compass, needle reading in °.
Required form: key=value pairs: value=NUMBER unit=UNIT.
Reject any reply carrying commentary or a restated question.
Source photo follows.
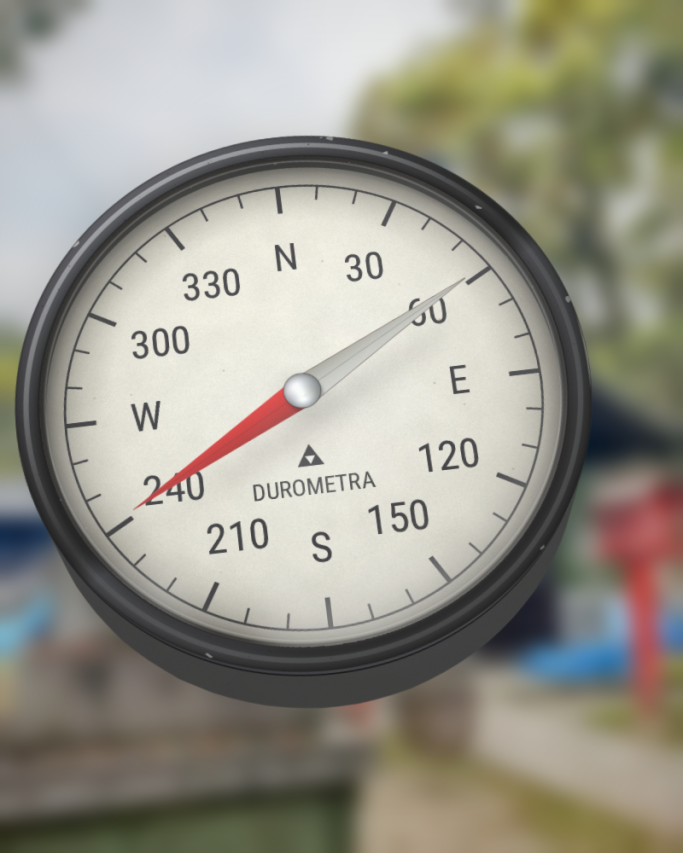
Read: value=240 unit=°
